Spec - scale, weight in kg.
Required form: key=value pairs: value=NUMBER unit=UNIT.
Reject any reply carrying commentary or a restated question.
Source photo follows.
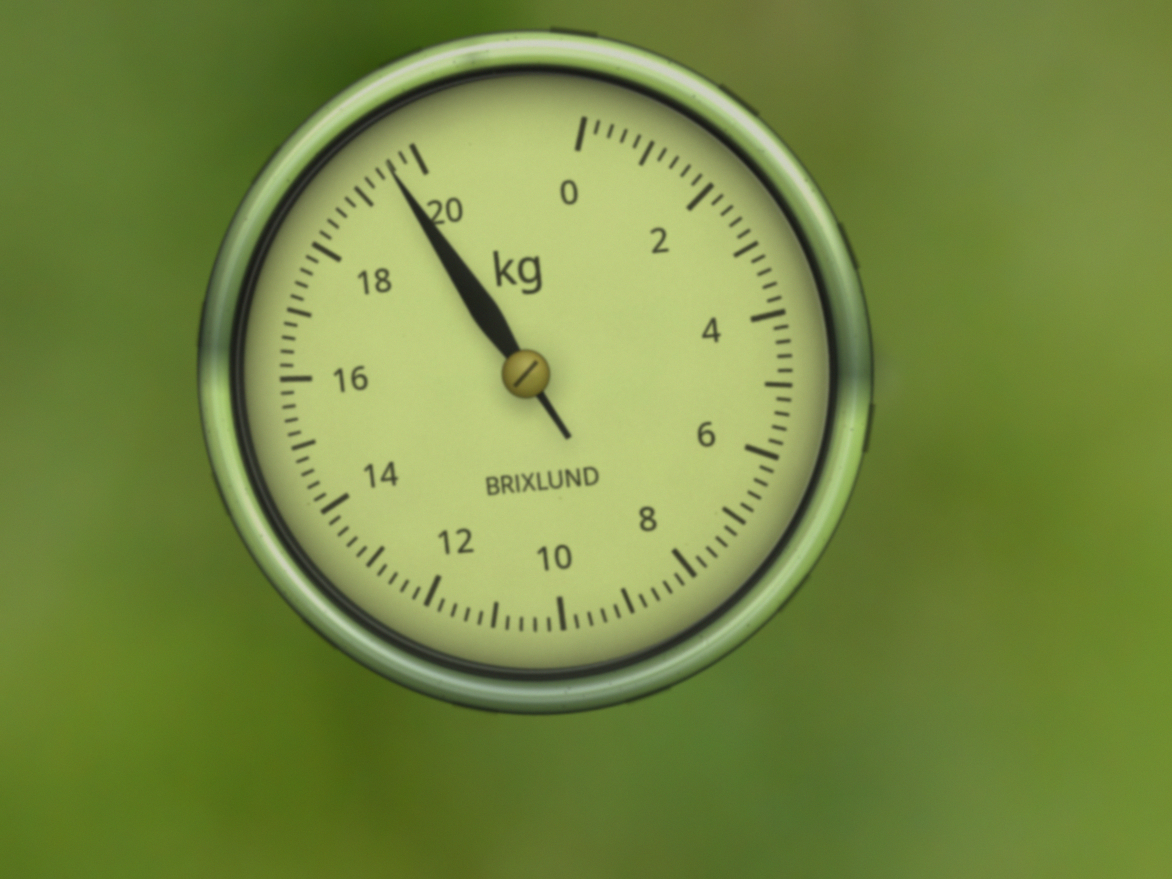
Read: value=19.6 unit=kg
